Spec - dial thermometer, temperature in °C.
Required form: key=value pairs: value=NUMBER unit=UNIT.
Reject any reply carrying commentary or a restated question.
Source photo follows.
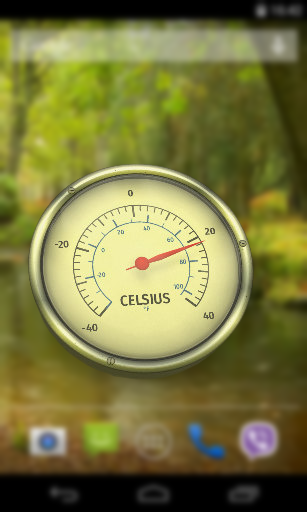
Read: value=22 unit=°C
